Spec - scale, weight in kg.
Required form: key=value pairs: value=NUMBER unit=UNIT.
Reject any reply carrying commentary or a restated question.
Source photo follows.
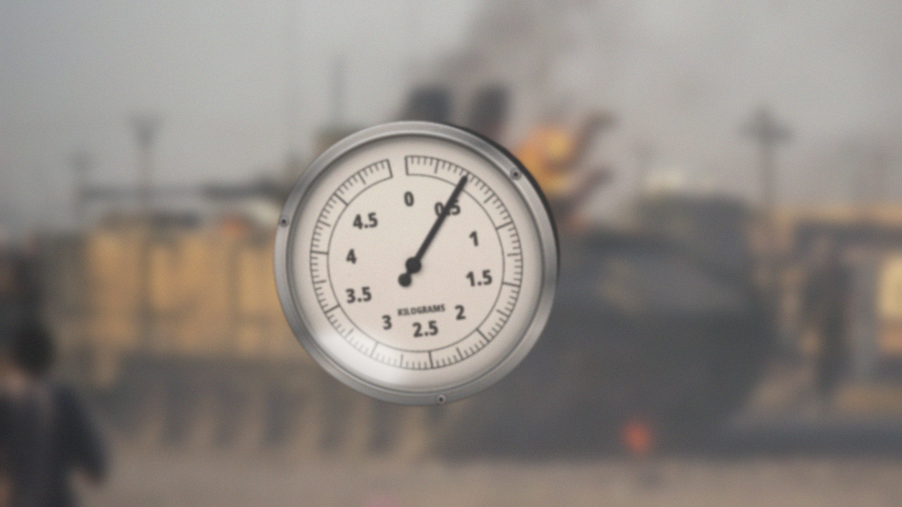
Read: value=0.5 unit=kg
